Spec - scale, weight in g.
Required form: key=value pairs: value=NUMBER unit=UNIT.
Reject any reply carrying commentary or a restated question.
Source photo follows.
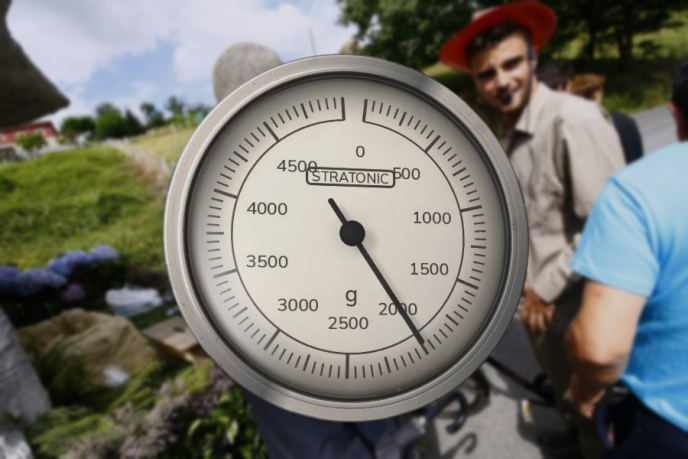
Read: value=2000 unit=g
